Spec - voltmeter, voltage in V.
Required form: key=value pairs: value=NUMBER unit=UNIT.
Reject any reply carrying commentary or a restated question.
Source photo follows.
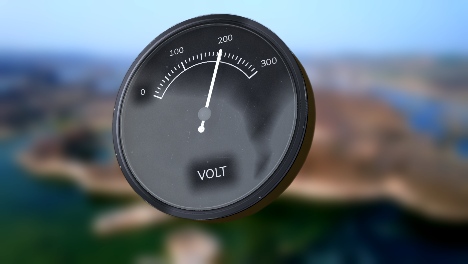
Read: value=200 unit=V
